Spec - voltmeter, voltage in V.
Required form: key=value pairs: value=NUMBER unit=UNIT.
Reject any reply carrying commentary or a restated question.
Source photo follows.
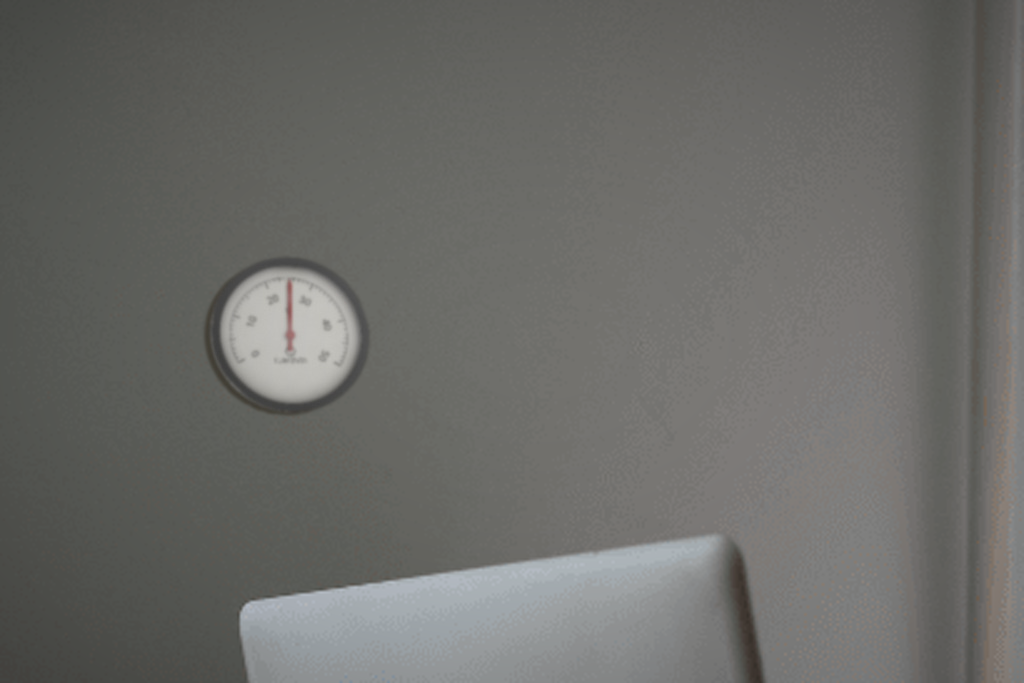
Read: value=25 unit=V
